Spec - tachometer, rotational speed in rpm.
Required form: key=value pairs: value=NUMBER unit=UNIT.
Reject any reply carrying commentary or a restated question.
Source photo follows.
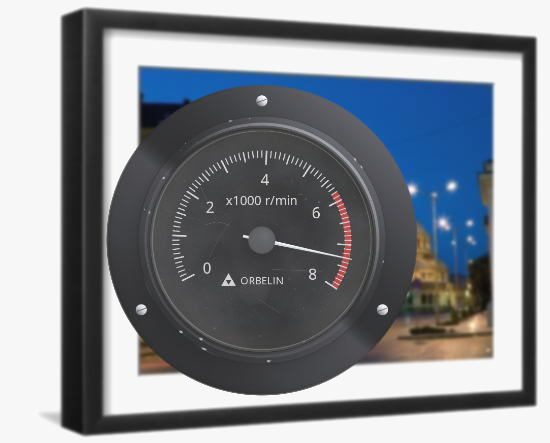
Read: value=7300 unit=rpm
